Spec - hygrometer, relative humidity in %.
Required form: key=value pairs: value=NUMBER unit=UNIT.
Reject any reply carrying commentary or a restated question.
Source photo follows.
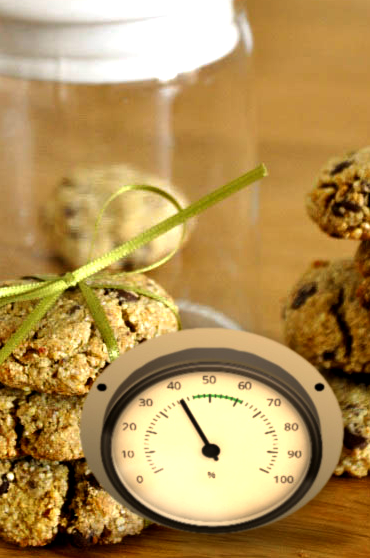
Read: value=40 unit=%
